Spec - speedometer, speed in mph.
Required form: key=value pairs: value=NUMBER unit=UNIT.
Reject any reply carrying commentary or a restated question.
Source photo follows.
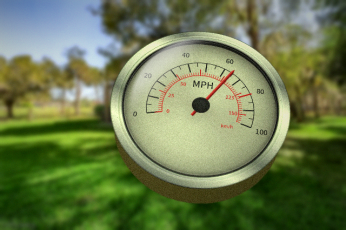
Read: value=65 unit=mph
